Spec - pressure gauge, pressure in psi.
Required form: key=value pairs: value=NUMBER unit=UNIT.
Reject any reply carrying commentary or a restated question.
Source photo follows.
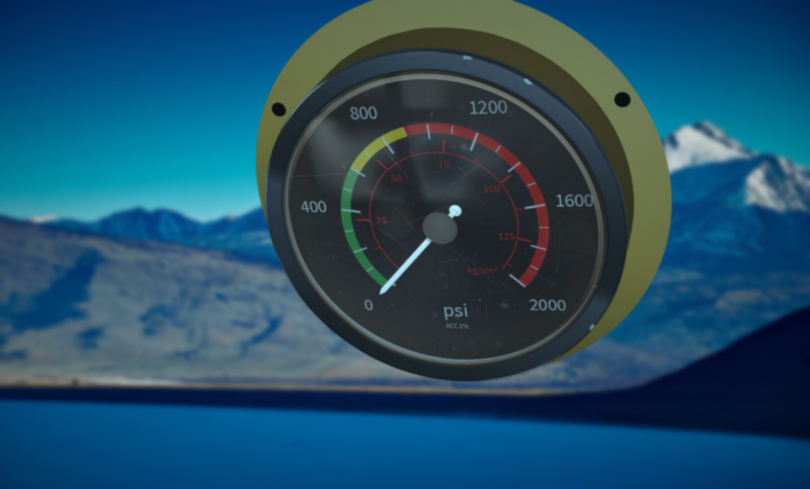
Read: value=0 unit=psi
